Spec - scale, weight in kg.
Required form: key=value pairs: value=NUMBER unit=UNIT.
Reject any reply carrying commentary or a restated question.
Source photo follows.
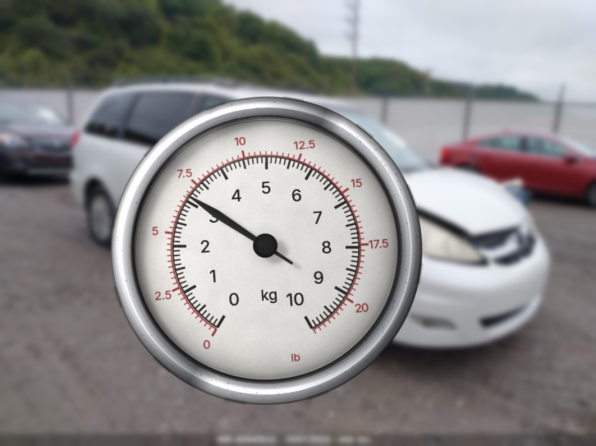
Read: value=3.1 unit=kg
